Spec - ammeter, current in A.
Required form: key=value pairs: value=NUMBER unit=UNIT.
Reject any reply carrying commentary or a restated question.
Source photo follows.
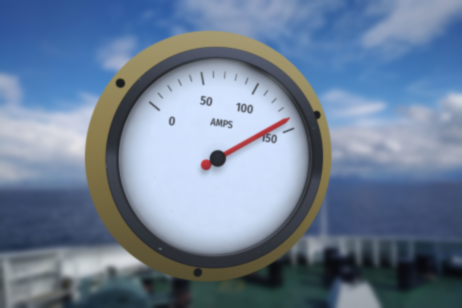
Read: value=140 unit=A
